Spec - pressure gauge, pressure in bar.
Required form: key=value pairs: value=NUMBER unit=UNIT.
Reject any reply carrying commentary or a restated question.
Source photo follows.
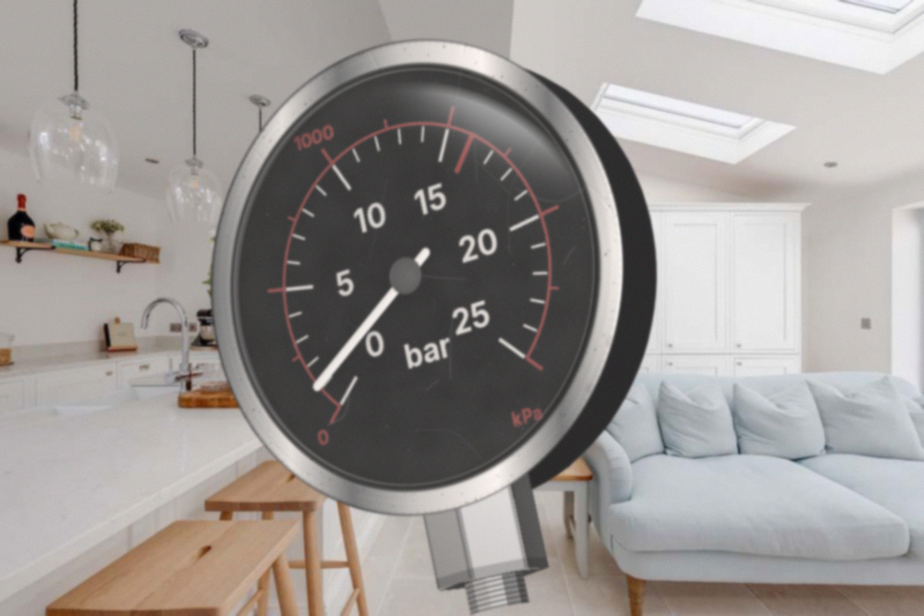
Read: value=1 unit=bar
